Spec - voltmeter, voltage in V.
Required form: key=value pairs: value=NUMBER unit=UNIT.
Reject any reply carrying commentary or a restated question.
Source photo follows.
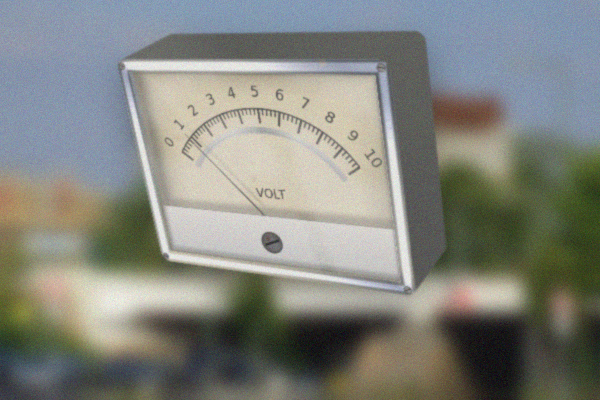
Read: value=1 unit=V
